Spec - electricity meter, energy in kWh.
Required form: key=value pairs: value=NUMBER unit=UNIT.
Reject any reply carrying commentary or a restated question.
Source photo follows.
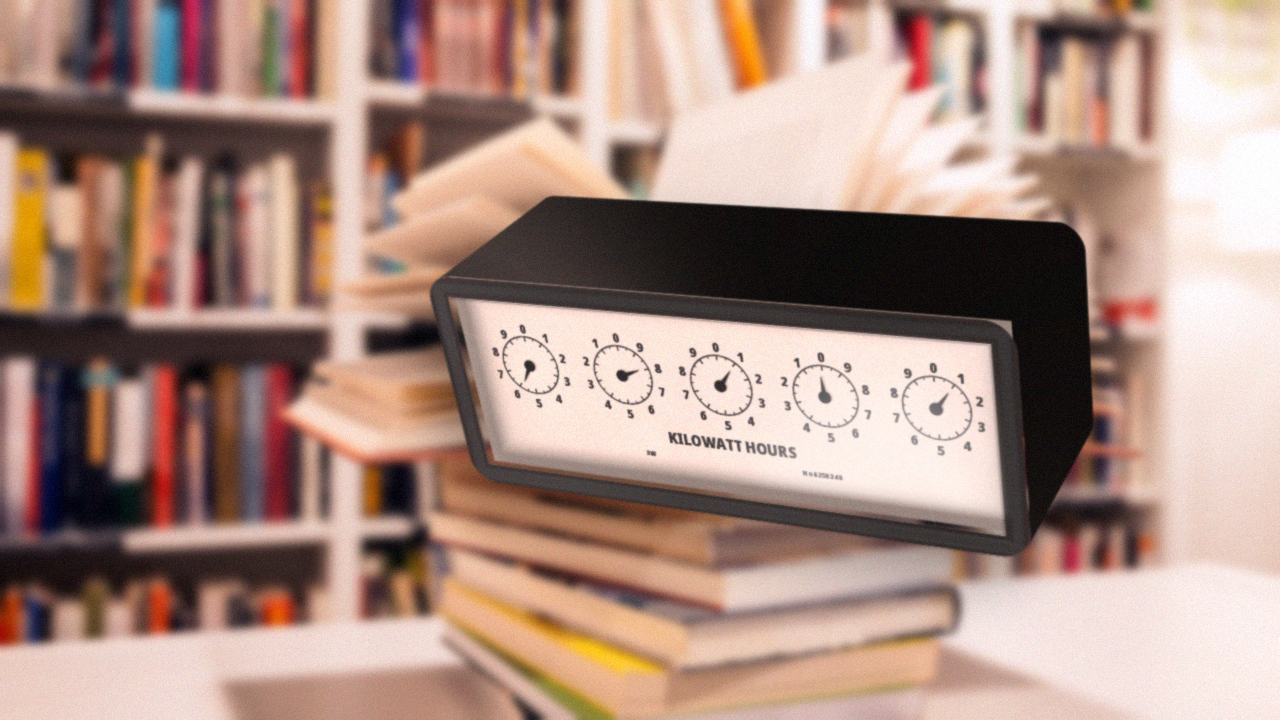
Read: value=58101 unit=kWh
